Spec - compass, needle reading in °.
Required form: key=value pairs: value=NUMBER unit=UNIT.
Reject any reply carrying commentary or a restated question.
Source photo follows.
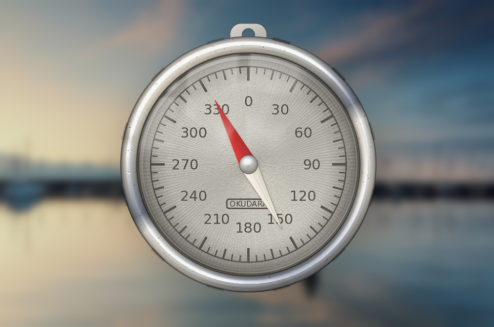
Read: value=332.5 unit=°
